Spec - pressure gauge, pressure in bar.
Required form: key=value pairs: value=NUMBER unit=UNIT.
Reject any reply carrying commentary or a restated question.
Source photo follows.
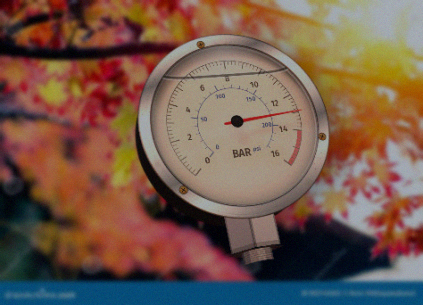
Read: value=13 unit=bar
